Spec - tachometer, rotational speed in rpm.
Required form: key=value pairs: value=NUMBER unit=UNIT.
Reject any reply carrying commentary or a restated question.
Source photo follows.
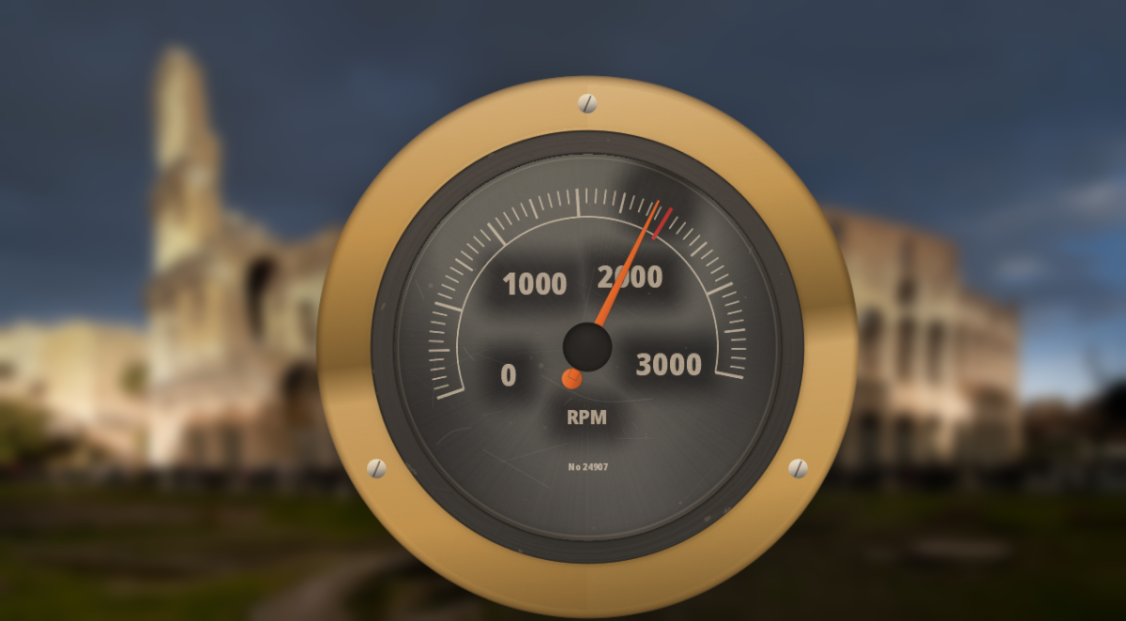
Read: value=1925 unit=rpm
